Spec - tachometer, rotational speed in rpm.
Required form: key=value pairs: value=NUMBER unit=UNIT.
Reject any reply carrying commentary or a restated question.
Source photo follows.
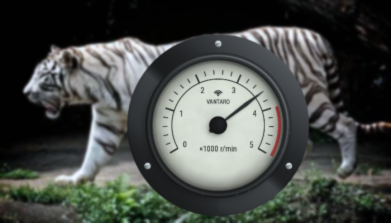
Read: value=3600 unit=rpm
